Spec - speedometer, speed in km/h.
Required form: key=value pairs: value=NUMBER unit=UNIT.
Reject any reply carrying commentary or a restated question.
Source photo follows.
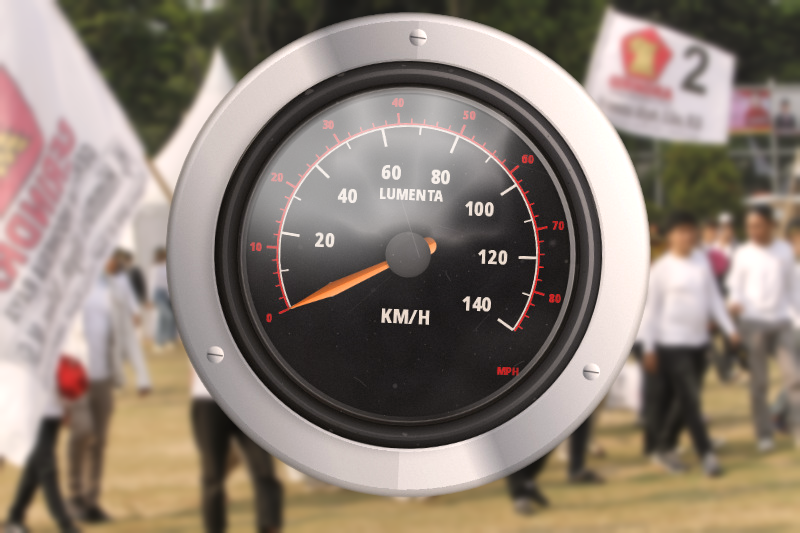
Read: value=0 unit=km/h
